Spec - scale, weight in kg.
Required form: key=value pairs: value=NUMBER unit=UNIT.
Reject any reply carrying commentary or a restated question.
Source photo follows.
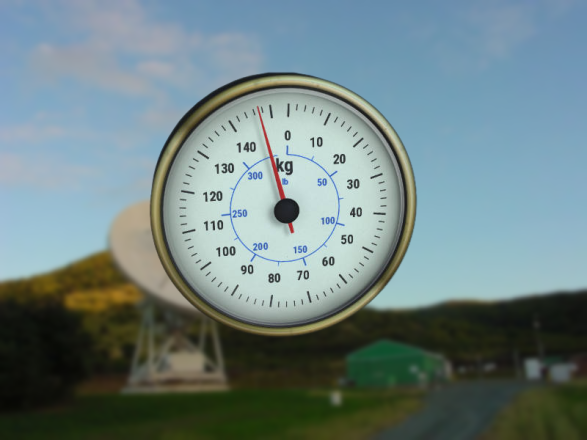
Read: value=147 unit=kg
